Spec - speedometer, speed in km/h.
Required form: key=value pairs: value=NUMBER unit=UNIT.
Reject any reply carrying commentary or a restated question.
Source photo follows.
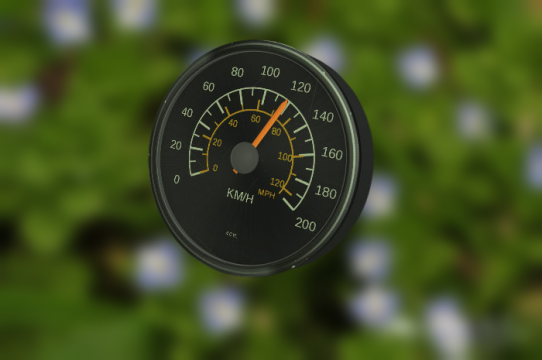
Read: value=120 unit=km/h
